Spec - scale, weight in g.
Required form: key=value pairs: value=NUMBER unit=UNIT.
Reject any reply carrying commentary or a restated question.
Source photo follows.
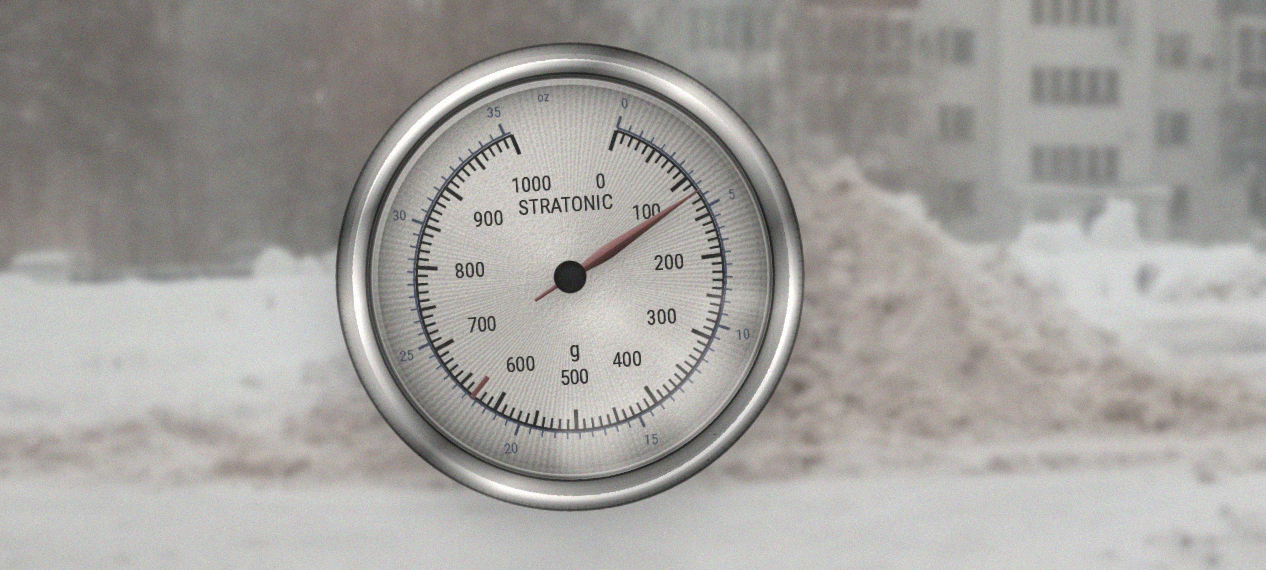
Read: value=120 unit=g
